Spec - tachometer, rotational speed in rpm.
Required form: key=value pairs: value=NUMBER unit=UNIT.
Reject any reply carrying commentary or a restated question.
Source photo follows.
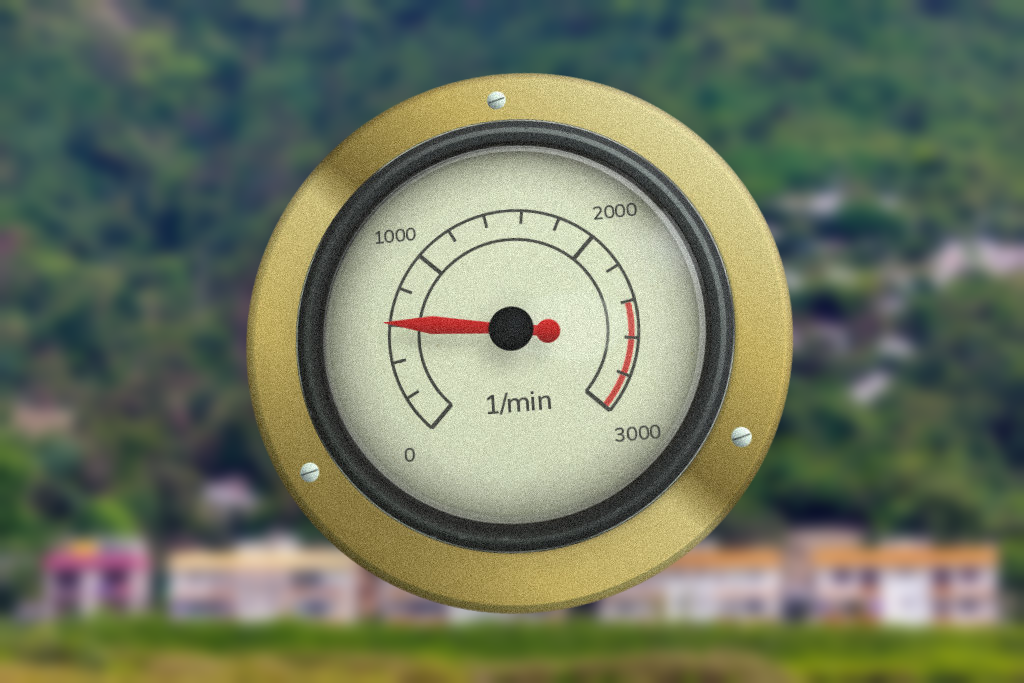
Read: value=600 unit=rpm
